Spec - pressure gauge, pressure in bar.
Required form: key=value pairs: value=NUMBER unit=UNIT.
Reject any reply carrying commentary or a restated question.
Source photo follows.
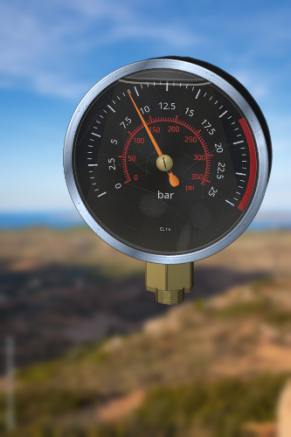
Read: value=9.5 unit=bar
